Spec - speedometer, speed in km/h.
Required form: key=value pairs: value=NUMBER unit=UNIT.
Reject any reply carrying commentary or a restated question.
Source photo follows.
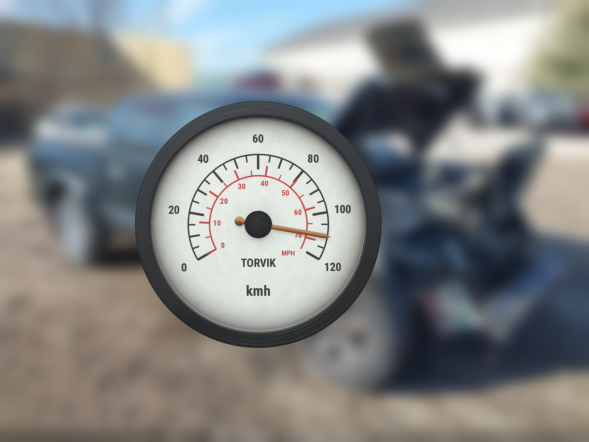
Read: value=110 unit=km/h
